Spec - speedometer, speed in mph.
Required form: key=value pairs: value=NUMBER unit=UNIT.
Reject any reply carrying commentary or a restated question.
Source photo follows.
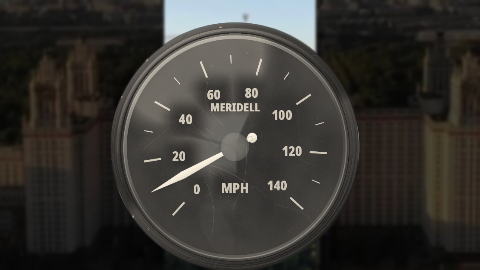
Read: value=10 unit=mph
